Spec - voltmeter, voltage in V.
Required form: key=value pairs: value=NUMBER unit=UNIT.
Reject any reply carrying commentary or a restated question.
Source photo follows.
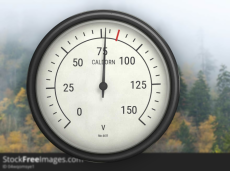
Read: value=77.5 unit=V
